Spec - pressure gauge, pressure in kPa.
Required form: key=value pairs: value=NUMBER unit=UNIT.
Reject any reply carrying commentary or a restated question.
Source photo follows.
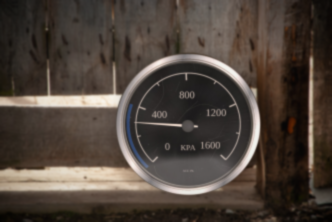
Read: value=300 unit=kPa
